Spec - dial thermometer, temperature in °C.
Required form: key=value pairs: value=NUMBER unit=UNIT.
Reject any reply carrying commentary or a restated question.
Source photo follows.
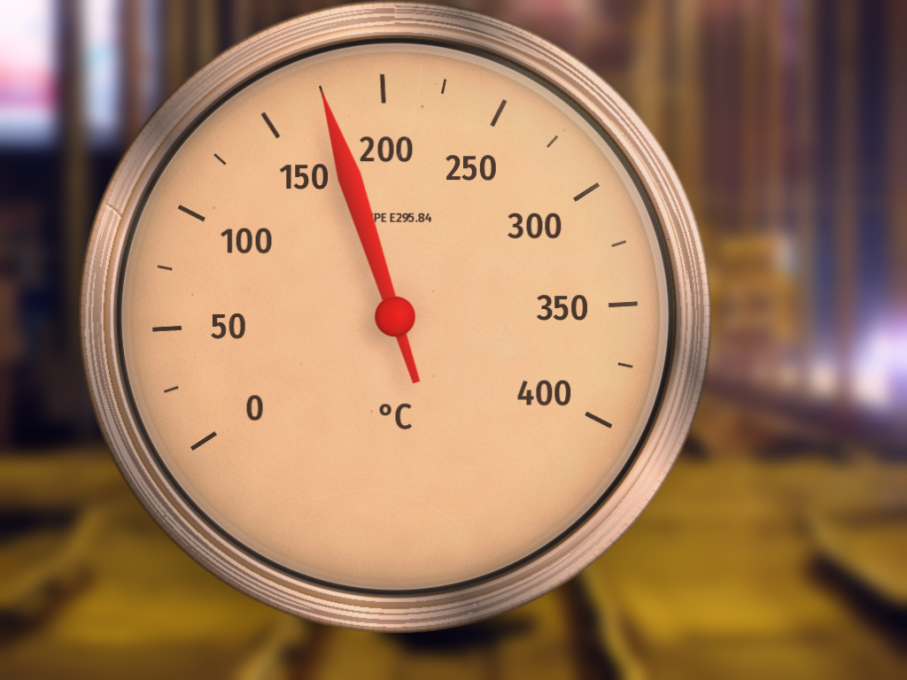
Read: value=175 unit=°C
